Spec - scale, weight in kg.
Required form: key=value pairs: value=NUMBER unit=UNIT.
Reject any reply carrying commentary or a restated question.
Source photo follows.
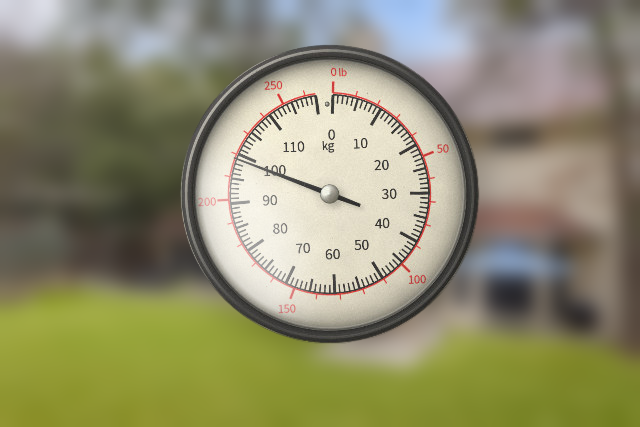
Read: value=99 unit=kg
